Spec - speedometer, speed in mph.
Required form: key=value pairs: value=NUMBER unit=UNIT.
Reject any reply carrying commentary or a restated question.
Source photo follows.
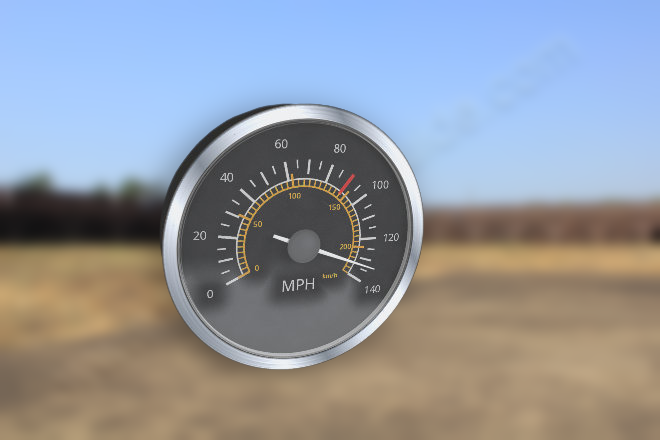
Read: value=132.5 unit=mph
